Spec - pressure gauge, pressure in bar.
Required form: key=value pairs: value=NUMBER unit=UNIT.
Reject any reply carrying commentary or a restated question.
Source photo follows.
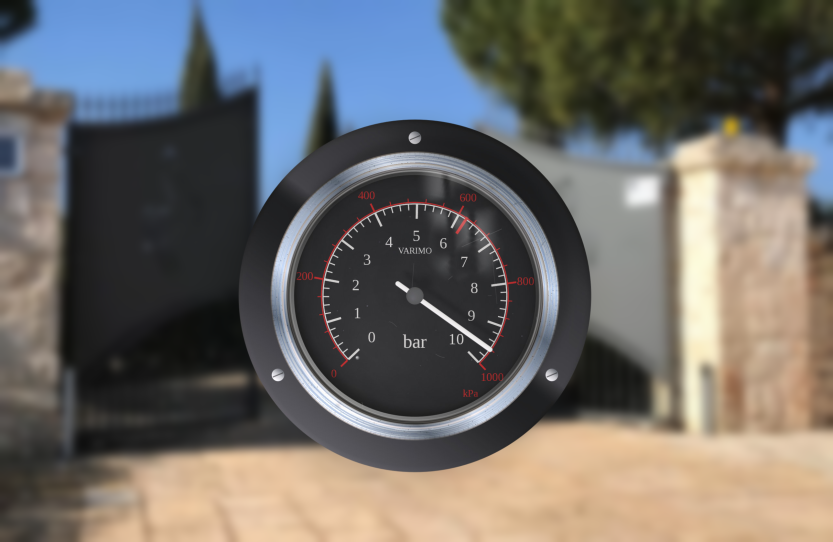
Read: value=9.6 unit=bar
